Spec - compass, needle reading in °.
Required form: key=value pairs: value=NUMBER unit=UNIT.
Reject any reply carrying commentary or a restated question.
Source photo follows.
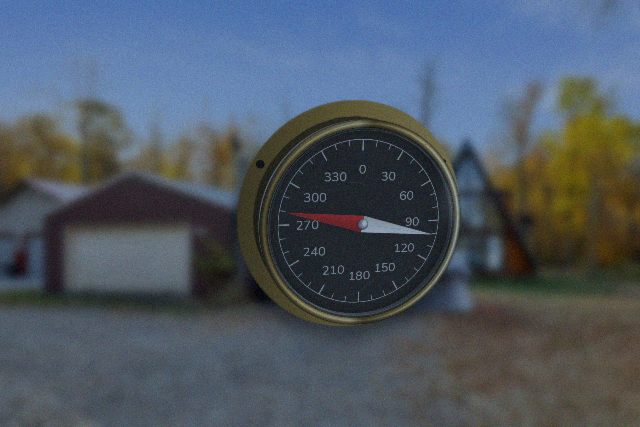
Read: value=280 unit=°
